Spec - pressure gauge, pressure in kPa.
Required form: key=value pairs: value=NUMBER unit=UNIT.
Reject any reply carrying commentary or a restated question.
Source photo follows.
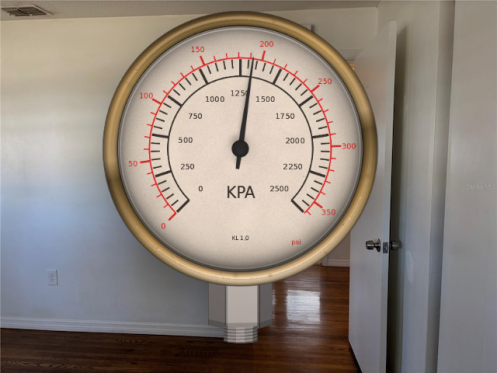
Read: value=1325 unit=kPa
